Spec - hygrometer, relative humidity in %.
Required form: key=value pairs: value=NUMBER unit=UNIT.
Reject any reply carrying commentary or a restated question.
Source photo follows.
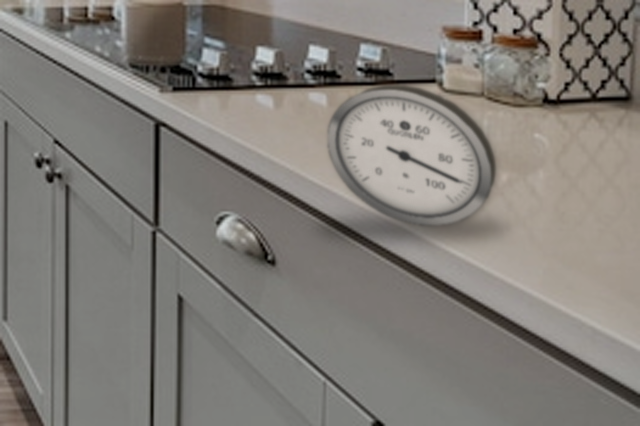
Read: value=90 unit=%
